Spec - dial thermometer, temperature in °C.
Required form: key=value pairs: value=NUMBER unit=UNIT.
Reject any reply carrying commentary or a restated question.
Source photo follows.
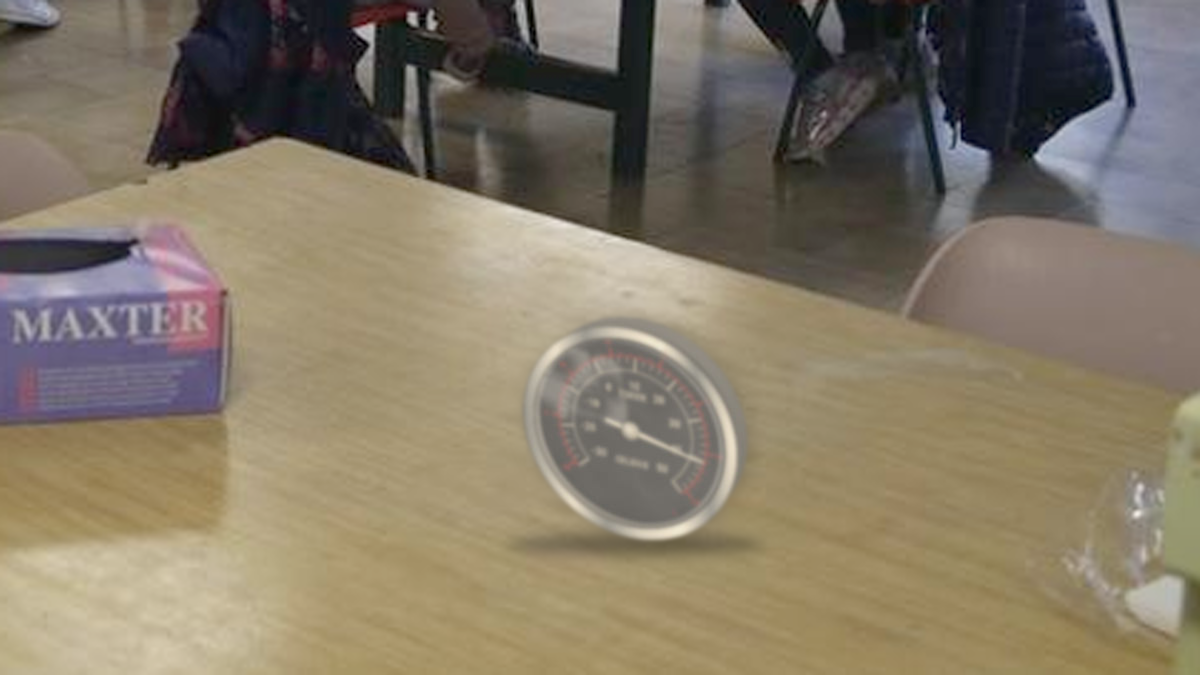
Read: value=40 unit=°C
